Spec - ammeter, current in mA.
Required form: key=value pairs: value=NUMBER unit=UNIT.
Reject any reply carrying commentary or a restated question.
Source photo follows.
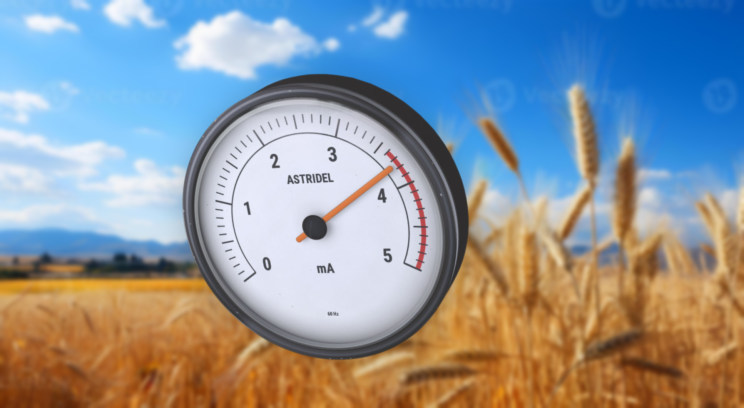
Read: value=3.75 unit=mA
